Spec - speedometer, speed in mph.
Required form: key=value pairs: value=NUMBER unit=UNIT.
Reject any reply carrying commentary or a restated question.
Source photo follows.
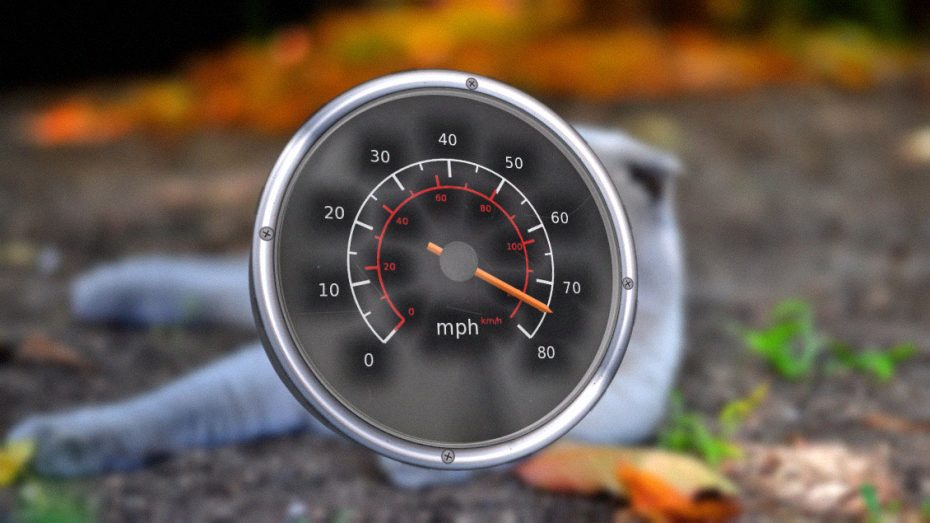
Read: value=75 unit=mph
